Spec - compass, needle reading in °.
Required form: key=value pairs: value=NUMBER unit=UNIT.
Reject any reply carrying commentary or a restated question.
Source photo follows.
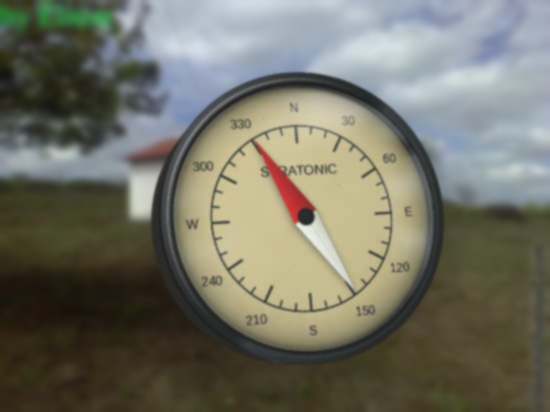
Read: value=330 unit=°
